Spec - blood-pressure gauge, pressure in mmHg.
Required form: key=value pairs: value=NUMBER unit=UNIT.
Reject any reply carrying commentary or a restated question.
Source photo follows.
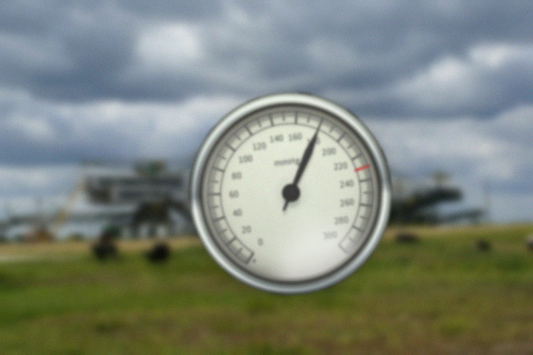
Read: value=180 unit=mmHg
